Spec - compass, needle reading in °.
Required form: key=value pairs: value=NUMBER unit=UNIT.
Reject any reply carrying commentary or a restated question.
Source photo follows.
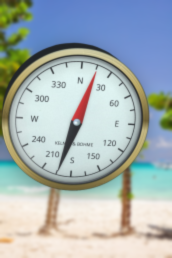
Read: value=15 unit=°
